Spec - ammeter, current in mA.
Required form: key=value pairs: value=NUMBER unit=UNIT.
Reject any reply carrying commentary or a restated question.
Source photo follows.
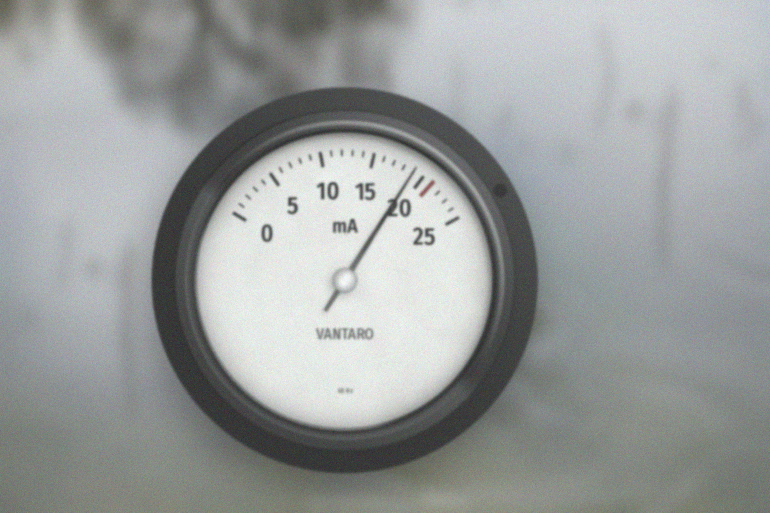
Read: value=19 unit=mA
